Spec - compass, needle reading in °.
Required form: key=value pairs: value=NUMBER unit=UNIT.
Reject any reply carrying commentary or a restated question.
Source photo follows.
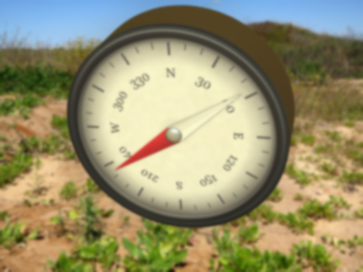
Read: value=235 unit=°
